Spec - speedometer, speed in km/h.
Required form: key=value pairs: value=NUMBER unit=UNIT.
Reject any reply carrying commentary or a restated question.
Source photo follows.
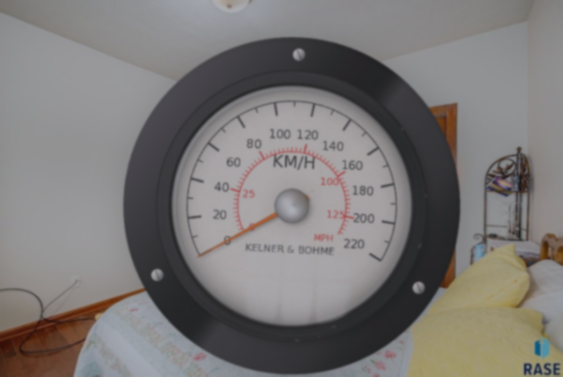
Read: value=0 unit=km/h
